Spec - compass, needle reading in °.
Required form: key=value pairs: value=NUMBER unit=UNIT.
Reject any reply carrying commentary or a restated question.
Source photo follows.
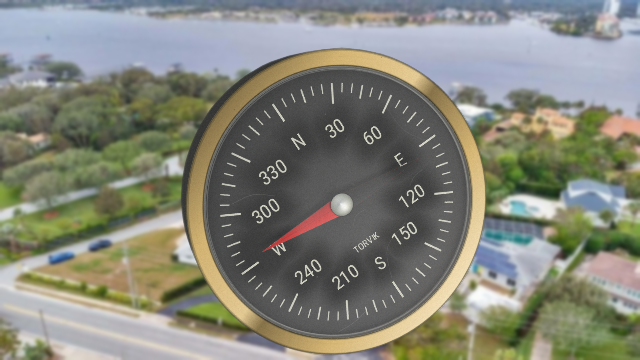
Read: value=275 unit=°
